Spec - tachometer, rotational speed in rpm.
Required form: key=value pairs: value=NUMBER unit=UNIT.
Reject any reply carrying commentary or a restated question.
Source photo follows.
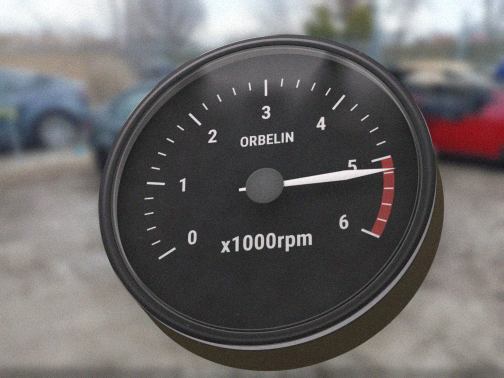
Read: value=5200 unit=rpm
